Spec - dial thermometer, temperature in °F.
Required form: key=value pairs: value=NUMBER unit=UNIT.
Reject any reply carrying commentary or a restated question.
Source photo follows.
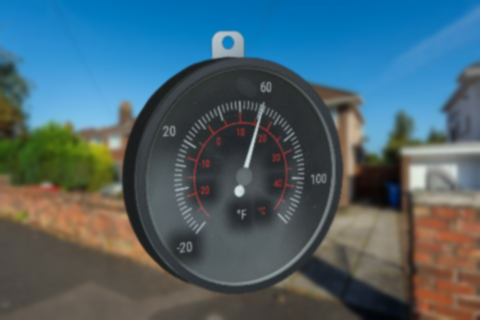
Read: value=60 unit=°F
